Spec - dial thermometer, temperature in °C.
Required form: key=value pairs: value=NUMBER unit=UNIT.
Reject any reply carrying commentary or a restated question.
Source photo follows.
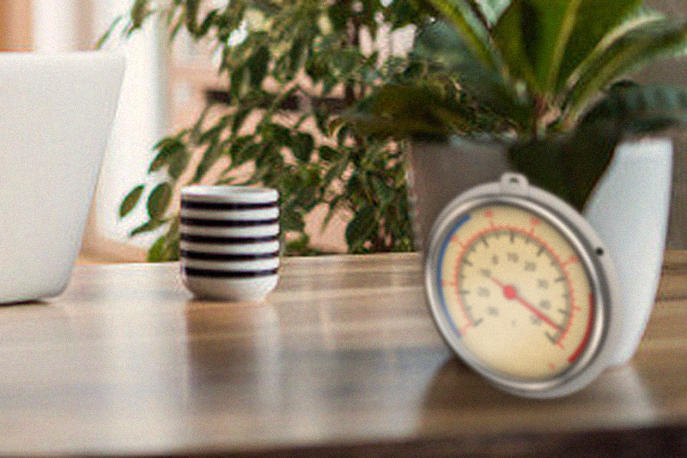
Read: value=45 unit=°C
